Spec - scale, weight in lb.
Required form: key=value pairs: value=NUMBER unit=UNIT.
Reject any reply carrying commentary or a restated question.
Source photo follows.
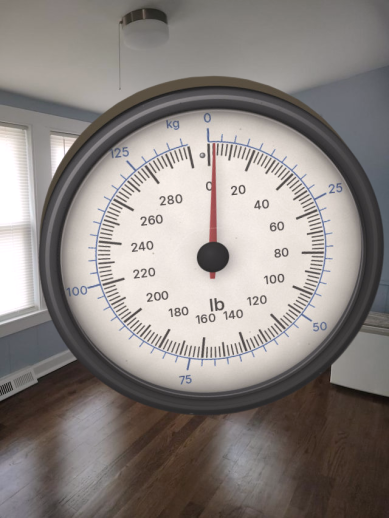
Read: value=2 unit=lb
